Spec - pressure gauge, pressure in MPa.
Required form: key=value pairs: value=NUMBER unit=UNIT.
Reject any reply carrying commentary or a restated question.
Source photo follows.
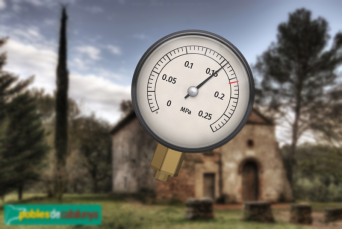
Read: value=0.155 unit=MPa
